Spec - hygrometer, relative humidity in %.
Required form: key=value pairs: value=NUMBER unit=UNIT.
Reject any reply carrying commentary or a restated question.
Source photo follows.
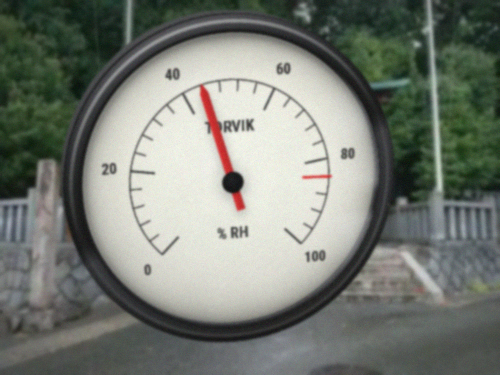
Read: value=44 unit=%
